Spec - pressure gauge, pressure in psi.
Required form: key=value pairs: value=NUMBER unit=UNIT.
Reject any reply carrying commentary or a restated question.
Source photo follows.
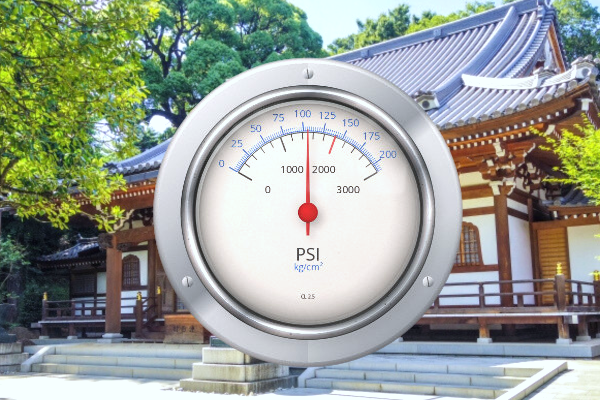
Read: value=1500 unit=psi
